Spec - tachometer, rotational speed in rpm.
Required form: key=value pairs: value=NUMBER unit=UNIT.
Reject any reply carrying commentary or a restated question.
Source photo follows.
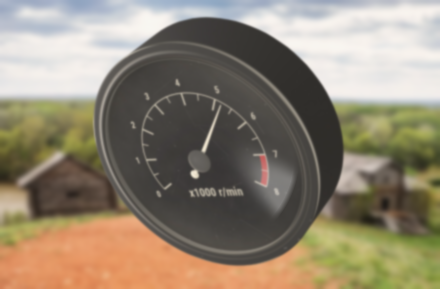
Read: value=5250 unit=rpm
